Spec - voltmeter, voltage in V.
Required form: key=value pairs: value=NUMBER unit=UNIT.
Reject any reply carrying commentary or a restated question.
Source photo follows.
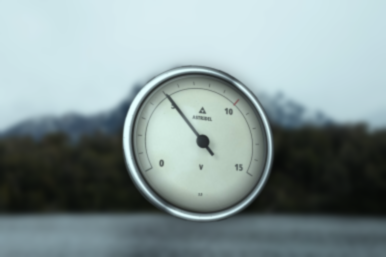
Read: value=5 unit=V
